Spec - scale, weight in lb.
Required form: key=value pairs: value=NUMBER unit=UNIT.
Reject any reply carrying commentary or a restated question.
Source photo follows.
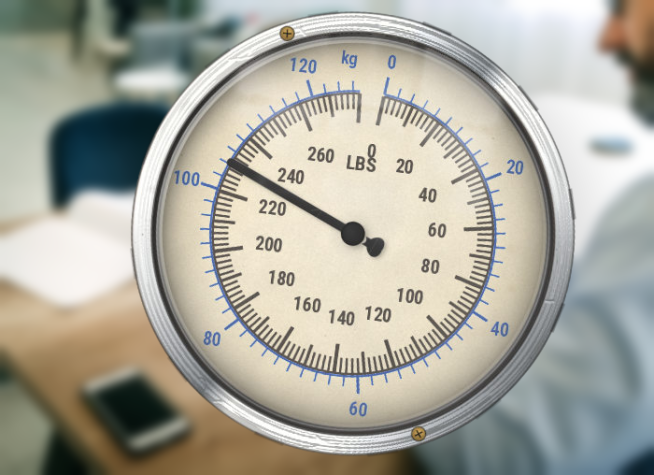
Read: value=230 unit=lb
